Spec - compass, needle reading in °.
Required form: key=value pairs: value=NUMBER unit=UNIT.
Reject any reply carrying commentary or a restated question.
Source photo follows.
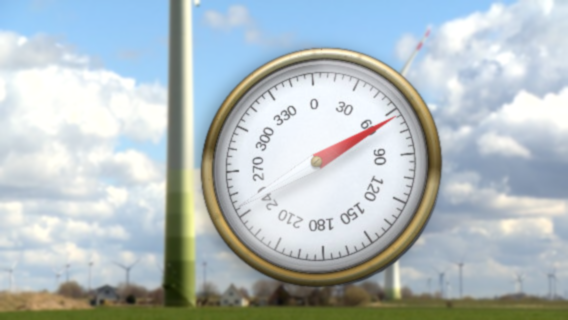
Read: value=65 unit=°
